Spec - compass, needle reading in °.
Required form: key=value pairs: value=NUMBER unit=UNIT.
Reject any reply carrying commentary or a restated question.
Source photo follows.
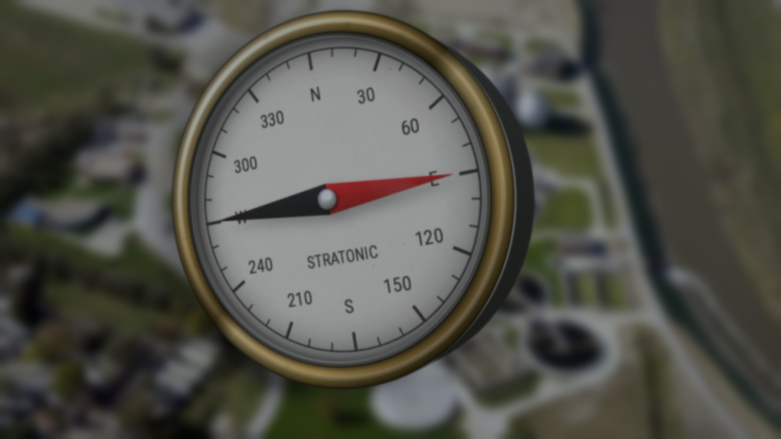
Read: value=90 unit=°
